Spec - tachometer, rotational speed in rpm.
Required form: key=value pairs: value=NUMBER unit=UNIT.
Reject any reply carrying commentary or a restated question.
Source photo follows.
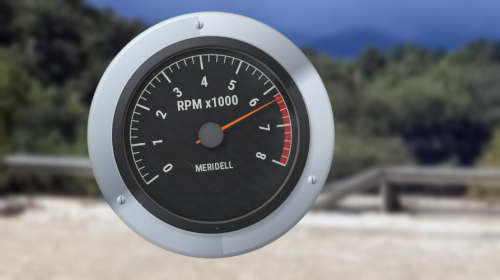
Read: value=6300 unit=rpm
